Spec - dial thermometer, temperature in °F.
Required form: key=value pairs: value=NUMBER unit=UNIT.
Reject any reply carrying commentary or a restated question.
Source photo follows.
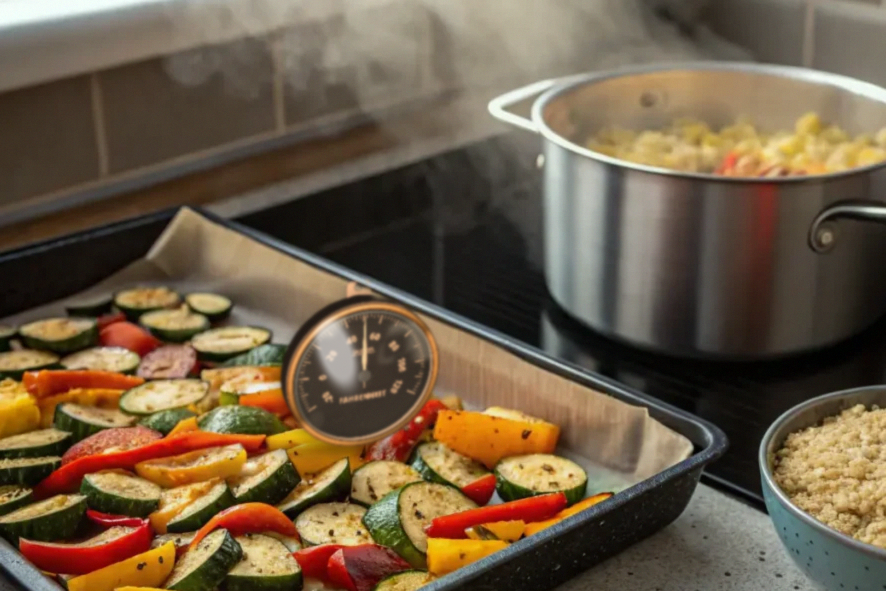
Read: value=50 unit=°F
